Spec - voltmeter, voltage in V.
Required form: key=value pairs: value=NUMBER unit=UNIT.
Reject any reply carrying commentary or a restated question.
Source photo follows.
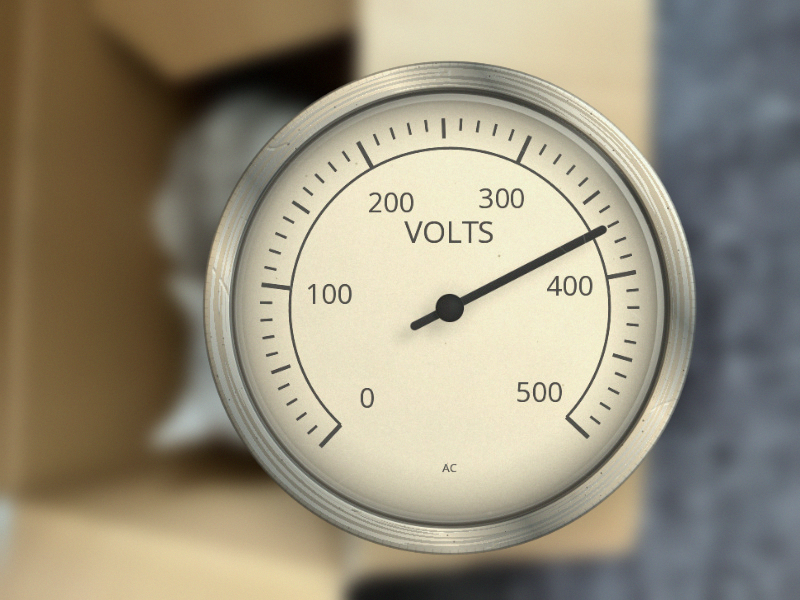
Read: value=370 unit=V
